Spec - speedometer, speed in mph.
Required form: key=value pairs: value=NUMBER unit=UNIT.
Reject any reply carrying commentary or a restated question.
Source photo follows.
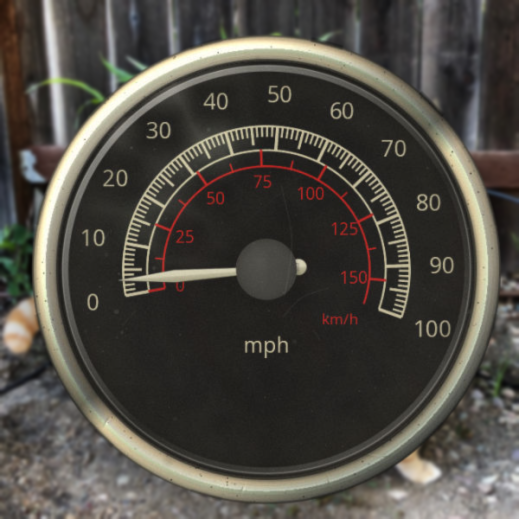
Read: value=3 unit=mph
